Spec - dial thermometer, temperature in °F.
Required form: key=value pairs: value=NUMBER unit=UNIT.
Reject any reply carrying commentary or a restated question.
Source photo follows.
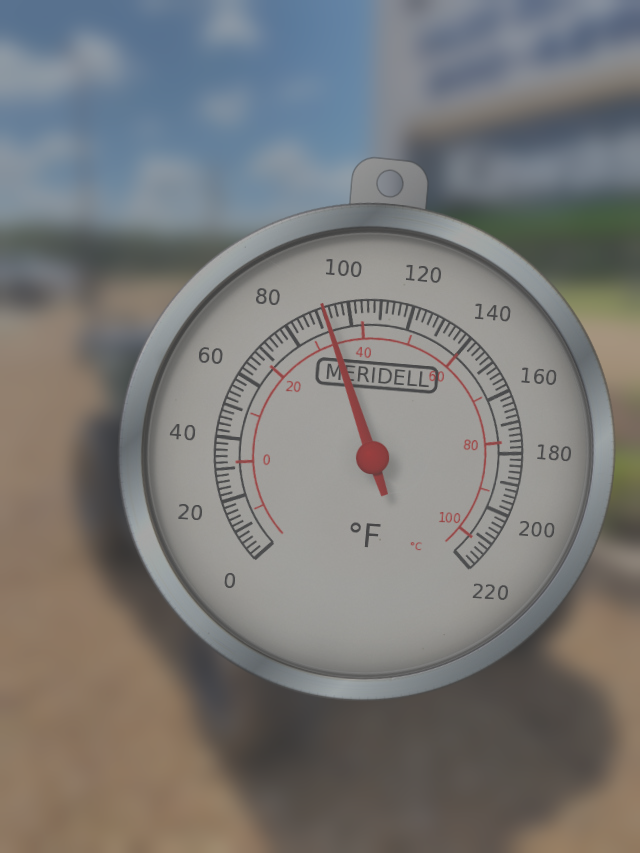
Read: value=92 unit=°F
